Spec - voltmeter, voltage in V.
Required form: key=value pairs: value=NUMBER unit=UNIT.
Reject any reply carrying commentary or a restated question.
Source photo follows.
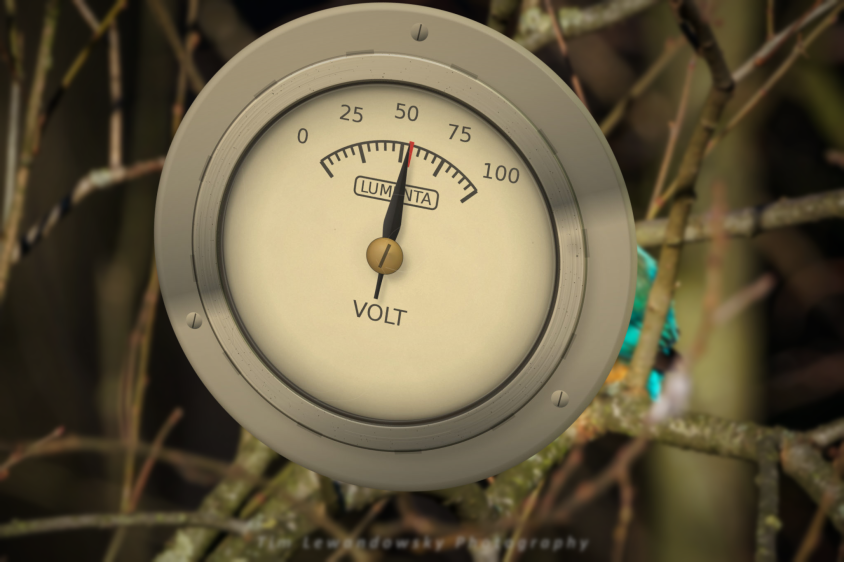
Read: value=55 unit=V
